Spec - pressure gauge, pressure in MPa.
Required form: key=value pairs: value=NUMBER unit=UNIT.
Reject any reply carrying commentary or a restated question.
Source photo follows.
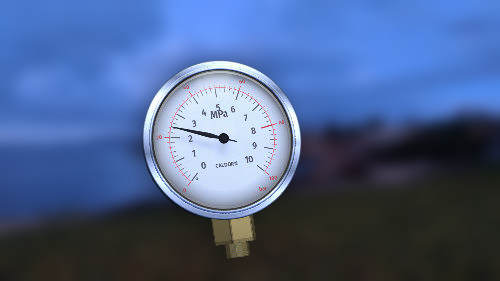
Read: value=2.4 unit=MPa
